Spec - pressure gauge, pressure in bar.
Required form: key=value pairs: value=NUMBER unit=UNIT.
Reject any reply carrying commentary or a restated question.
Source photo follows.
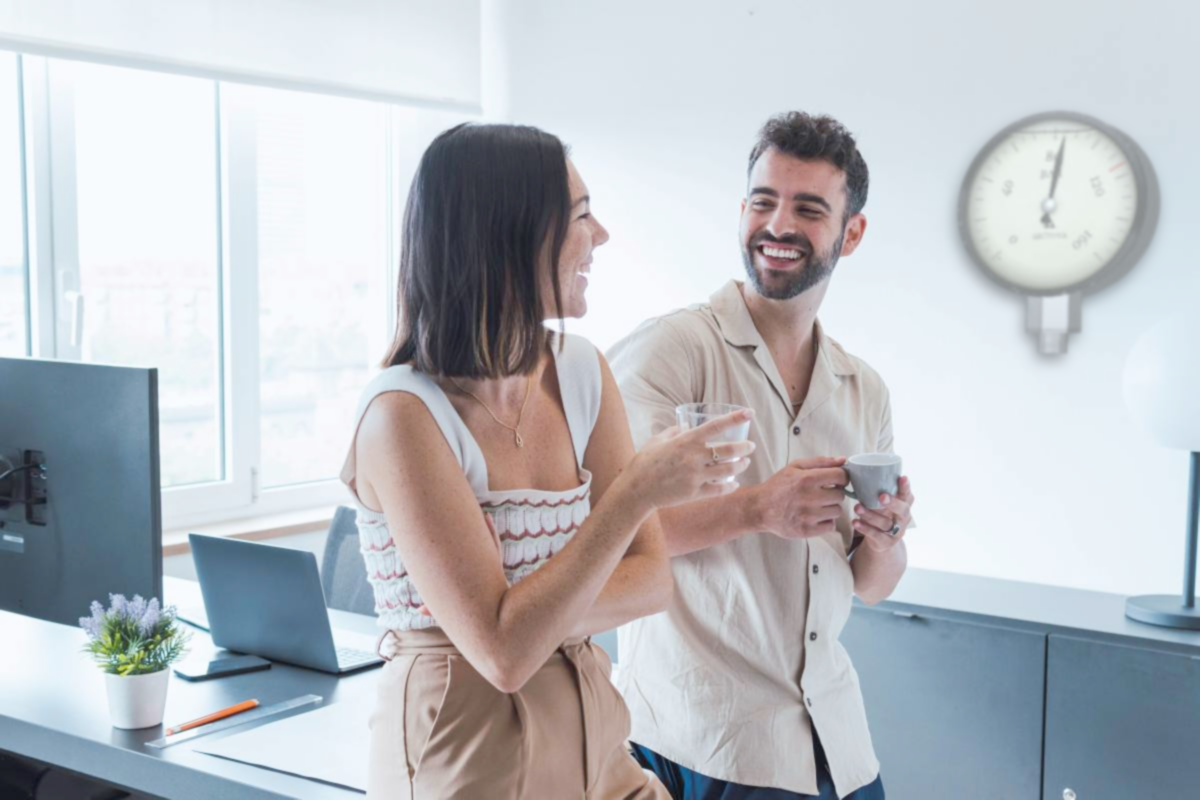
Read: value=85 unit=bar
